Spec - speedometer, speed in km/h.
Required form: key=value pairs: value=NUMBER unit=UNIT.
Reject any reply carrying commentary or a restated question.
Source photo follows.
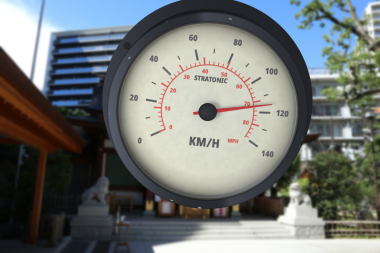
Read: value=115 unit=km/h
